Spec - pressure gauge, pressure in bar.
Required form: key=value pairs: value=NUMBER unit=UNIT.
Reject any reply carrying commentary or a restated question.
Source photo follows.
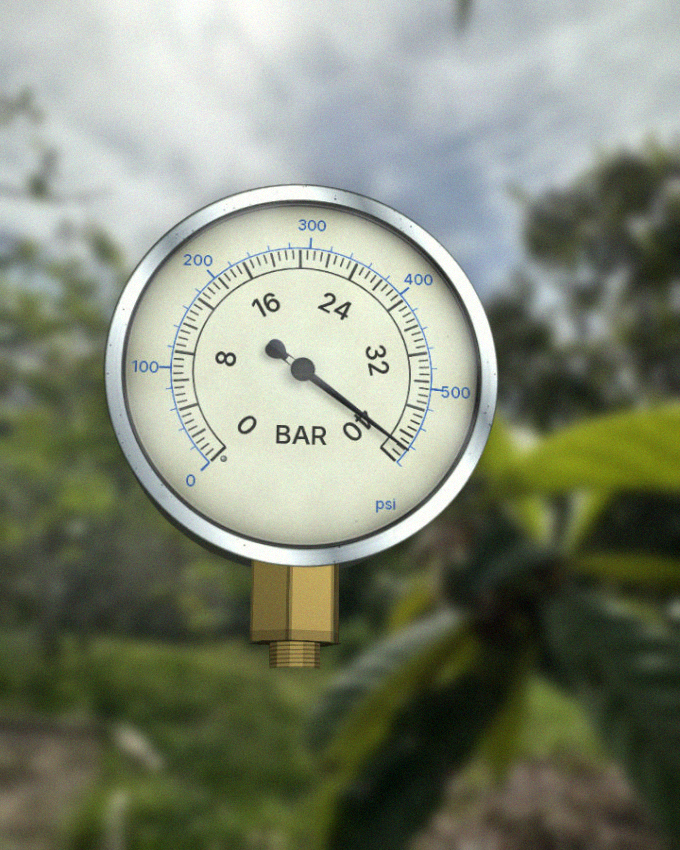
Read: value=39 unit=bar
